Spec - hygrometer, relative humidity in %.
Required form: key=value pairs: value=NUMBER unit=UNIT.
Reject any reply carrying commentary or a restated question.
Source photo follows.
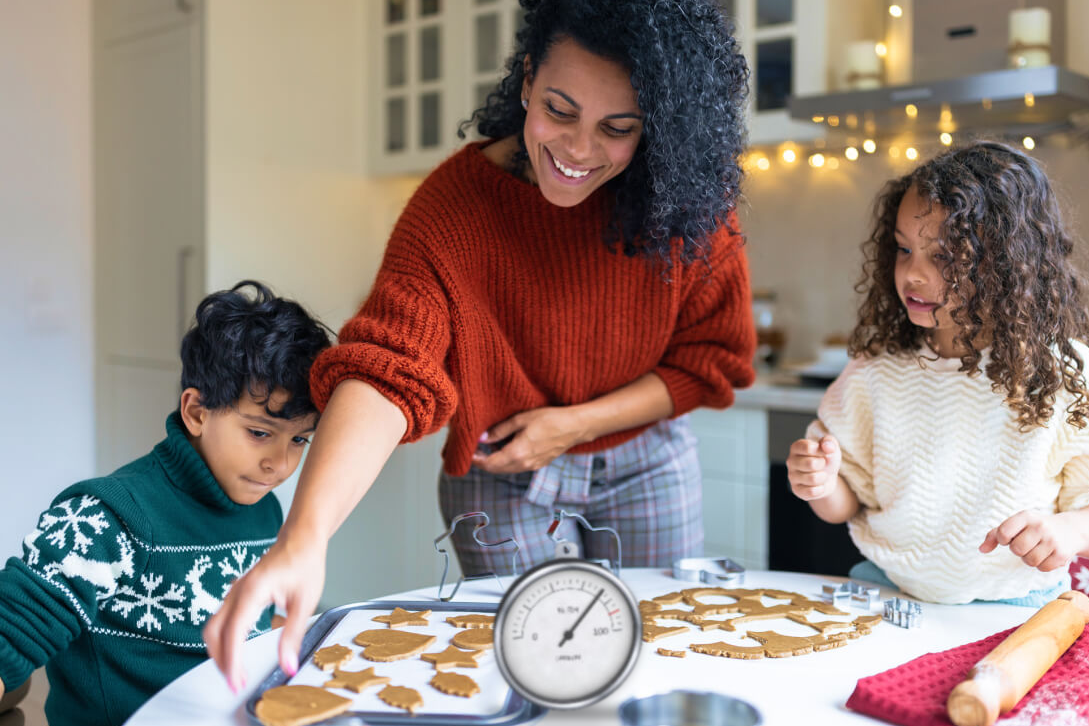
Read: value=72 unit=%
